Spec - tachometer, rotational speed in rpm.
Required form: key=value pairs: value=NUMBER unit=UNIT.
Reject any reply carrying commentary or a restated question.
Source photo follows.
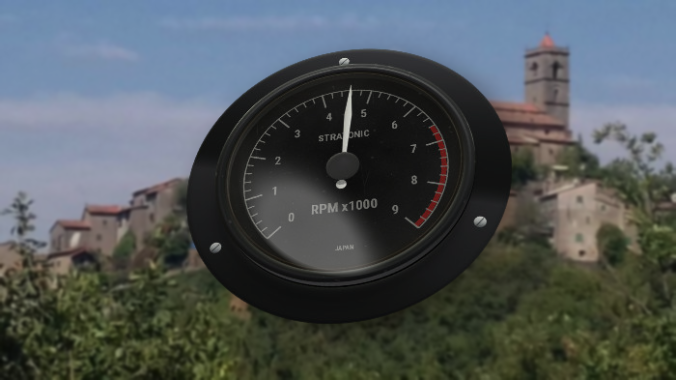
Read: value=4600 unit=rpm
